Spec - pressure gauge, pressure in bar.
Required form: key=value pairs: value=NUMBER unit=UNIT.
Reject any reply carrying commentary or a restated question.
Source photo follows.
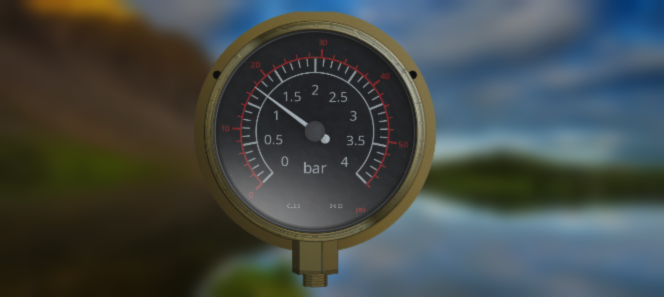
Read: value=1.2 unit=bar
